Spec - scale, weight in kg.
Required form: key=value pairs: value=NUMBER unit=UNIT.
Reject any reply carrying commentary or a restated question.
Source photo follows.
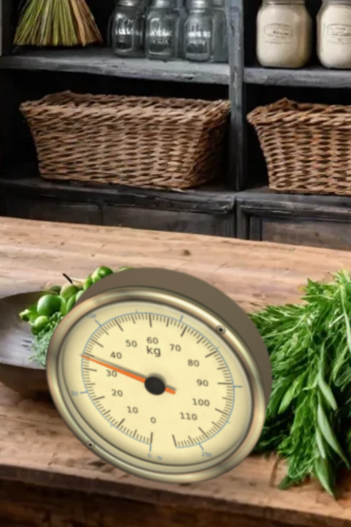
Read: value=35 unit=kg
